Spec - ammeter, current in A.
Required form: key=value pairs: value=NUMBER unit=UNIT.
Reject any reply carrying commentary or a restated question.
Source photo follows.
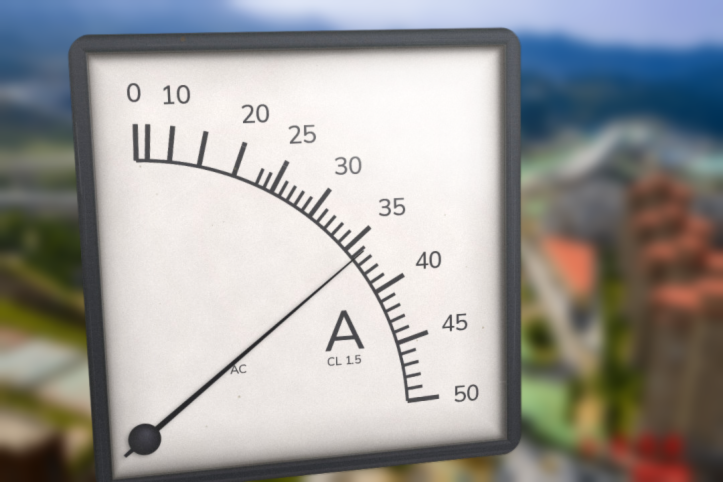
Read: value=36 unit=A
